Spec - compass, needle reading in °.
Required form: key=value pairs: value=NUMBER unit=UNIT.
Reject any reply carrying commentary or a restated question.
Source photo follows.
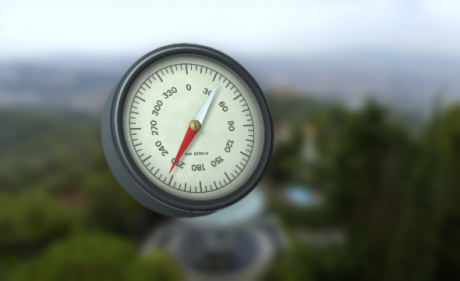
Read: value=215 unit=°
